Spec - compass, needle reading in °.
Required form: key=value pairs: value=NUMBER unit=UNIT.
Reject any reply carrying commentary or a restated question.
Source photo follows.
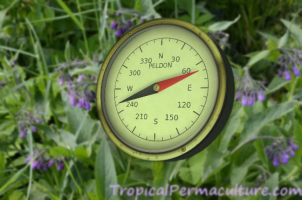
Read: value=70 unit=°
